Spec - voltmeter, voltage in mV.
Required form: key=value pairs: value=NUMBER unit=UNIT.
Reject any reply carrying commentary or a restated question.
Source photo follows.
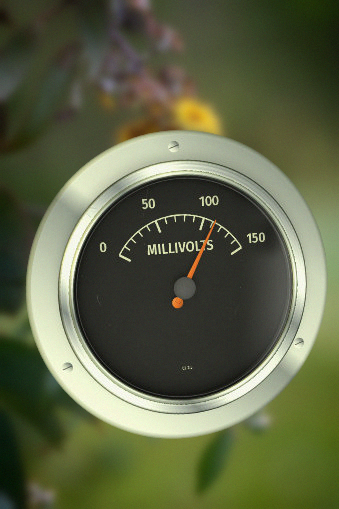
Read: value=110 unit=mV
